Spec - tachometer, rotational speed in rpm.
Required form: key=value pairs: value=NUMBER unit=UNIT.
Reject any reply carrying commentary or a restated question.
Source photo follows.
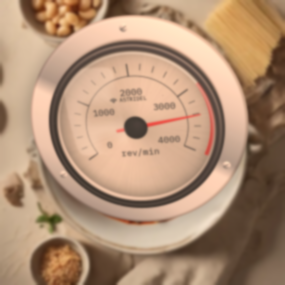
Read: value=3400 unit=rpm
